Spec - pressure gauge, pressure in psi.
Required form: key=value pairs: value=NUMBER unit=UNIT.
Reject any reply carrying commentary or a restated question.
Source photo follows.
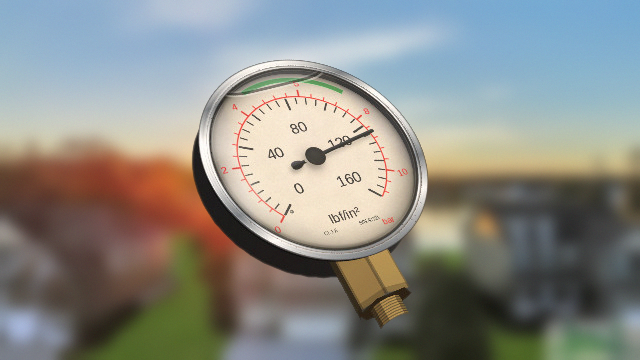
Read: value=125 unit=psi
